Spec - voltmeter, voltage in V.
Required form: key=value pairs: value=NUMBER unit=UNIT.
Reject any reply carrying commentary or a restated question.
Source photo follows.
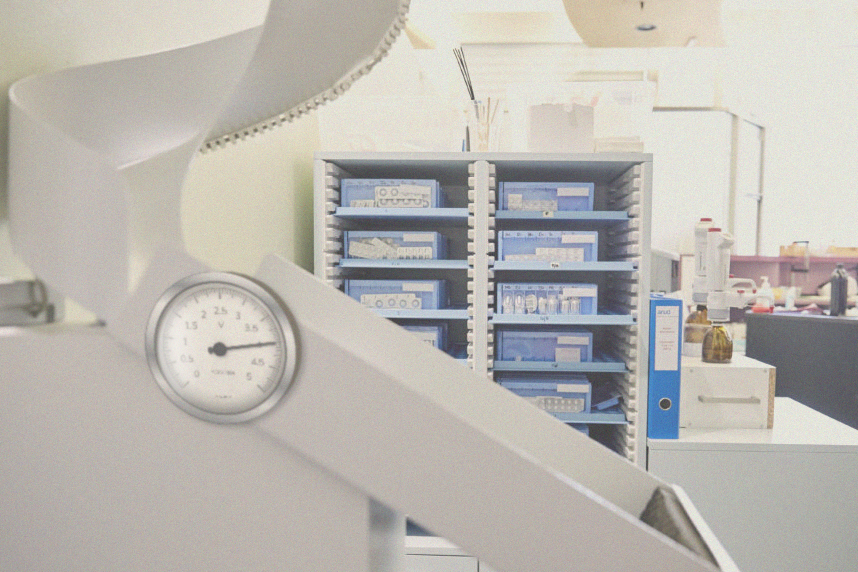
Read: value=4 unit=V
